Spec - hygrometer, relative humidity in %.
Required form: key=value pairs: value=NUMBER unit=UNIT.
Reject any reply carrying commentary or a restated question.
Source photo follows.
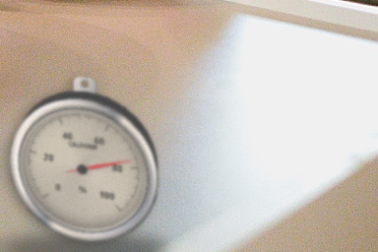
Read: value=76 unit=%
